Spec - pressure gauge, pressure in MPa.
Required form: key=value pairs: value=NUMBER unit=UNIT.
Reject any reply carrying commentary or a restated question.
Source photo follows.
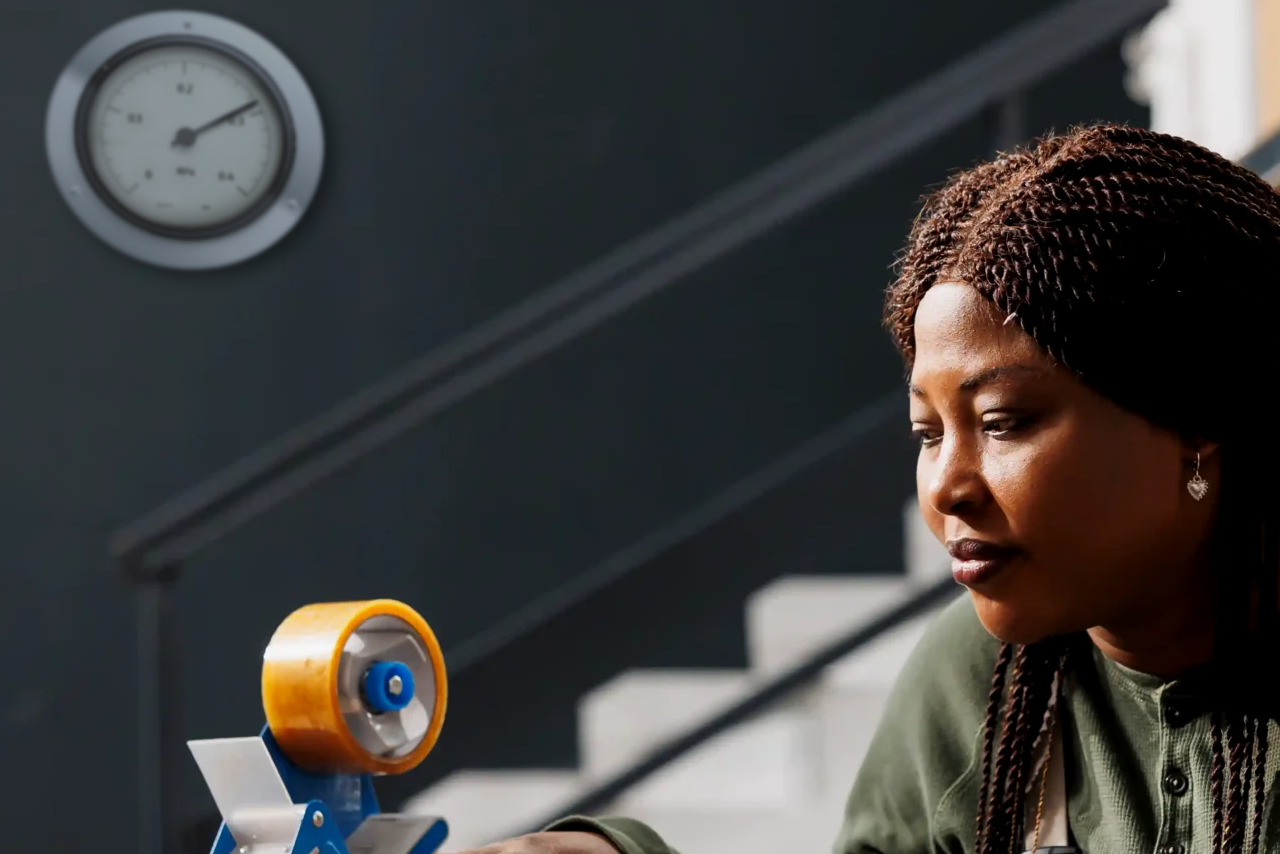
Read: value=0.29 unit=MPa
